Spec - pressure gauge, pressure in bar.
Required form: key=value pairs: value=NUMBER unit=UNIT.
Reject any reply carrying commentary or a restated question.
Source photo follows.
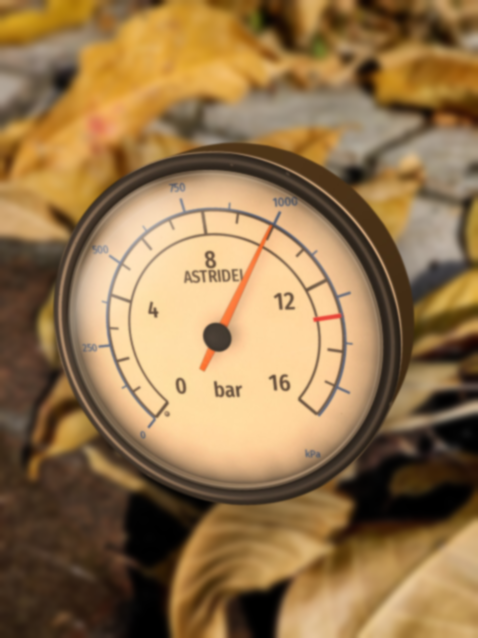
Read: value=10 unit=bar
